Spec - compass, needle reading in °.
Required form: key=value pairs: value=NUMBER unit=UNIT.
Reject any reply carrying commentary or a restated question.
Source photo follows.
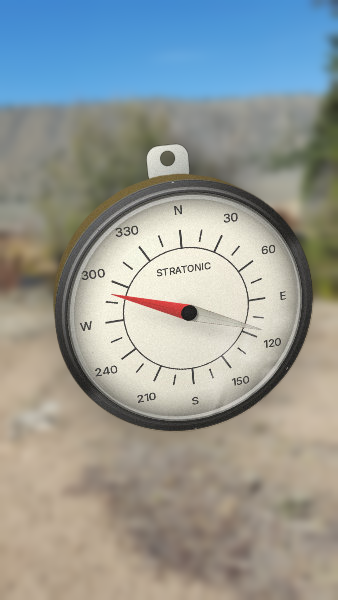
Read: value=292.5 unit=°
